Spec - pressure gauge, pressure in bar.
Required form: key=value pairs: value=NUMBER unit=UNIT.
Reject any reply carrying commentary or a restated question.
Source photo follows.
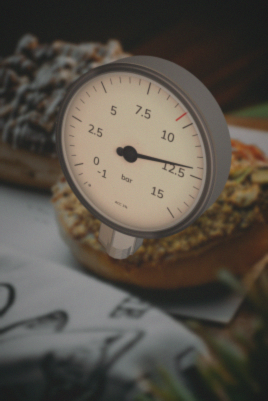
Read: value=12 unit=bar
